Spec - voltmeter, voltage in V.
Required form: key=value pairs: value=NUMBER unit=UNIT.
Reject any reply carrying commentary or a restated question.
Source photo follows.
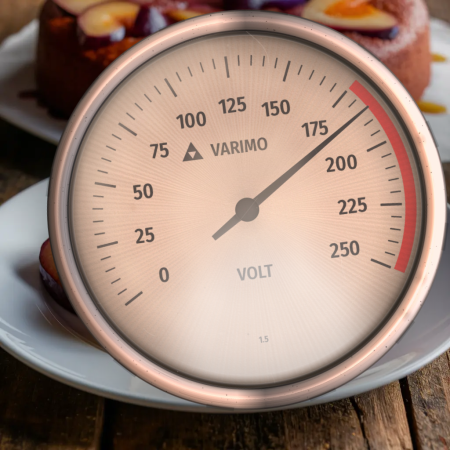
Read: value=185 unit=V
